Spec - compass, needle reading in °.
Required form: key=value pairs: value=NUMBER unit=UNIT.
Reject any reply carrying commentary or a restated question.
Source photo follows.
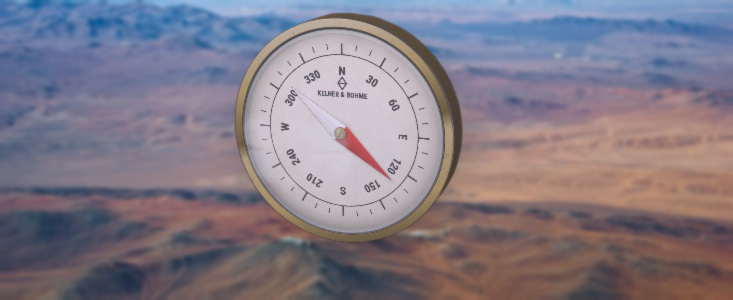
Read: value=130 unit=°
